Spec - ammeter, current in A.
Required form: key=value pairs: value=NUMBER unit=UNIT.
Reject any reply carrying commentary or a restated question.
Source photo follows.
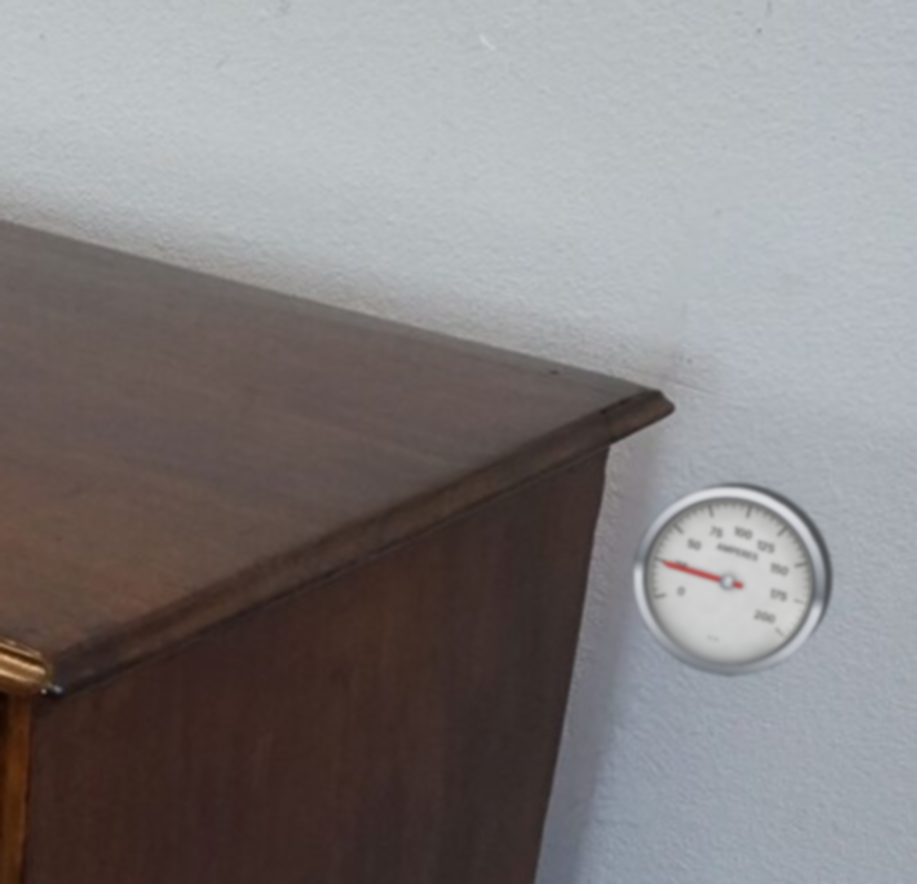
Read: value=25 unit=A
